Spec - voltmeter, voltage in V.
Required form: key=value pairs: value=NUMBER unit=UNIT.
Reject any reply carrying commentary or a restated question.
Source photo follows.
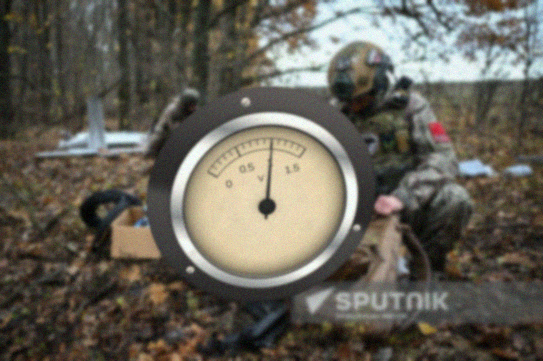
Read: value=1 unit=V
